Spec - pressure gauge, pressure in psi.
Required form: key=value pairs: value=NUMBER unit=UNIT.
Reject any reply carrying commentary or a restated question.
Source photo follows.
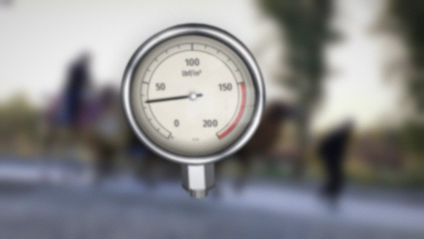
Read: value=35 unit=psi
